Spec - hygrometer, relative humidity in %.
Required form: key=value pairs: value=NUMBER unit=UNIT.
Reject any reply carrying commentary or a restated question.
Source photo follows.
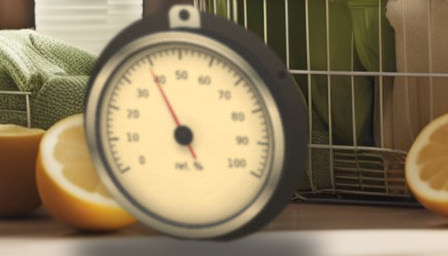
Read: value=40 unit=%
